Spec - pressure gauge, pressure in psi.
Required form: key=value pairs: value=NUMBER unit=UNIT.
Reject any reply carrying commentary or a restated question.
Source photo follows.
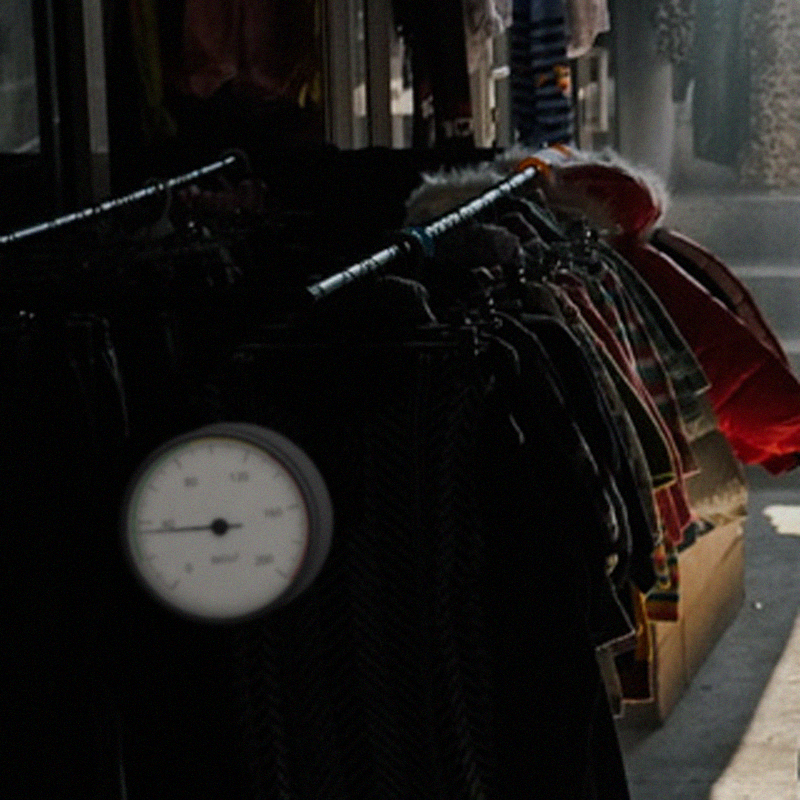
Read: value=35 unit=psi
